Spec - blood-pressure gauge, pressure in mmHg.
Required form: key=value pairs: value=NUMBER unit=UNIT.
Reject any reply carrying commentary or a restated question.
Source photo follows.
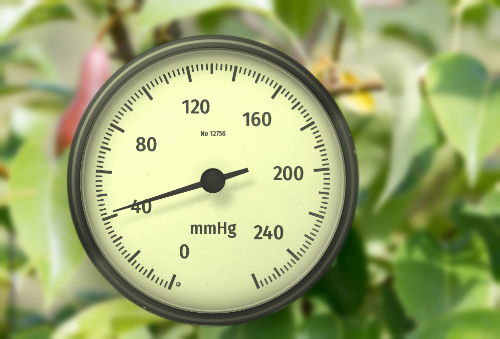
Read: value=42 unit=mmHg
